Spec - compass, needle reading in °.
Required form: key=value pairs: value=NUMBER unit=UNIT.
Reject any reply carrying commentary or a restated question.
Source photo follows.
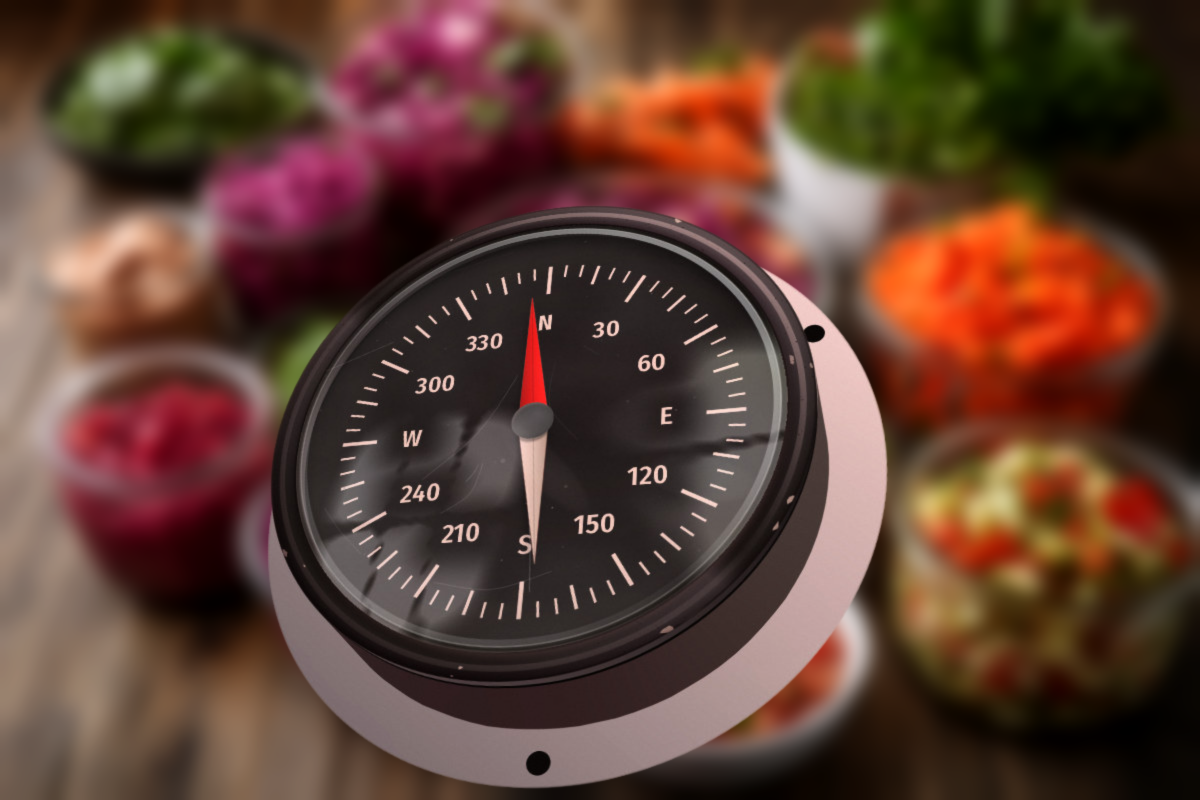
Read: value=355 unit=°
